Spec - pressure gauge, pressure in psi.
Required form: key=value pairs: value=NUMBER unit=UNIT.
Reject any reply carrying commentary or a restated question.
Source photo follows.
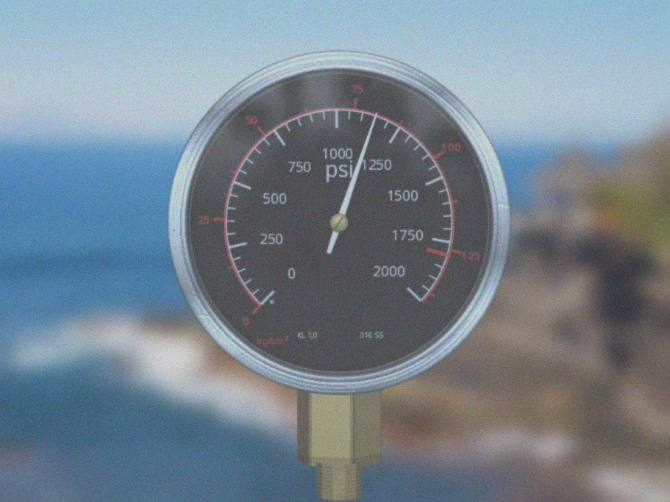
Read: value=1150 unit=psi
